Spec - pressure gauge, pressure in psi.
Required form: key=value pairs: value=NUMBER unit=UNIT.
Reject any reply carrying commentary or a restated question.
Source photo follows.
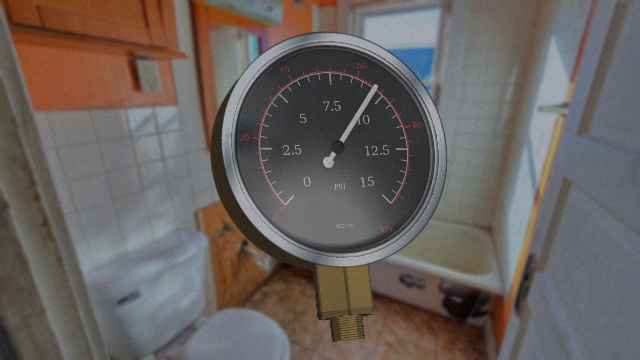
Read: value=9.5 unit=psi
